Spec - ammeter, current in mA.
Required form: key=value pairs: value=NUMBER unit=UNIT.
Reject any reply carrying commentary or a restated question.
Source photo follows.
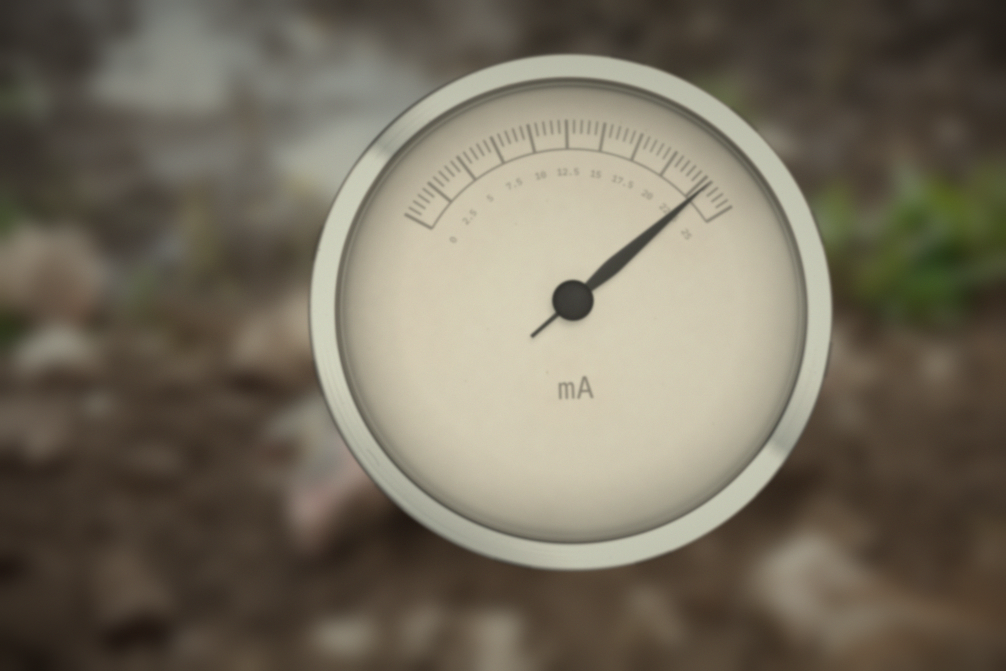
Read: value=23 unit=mA
